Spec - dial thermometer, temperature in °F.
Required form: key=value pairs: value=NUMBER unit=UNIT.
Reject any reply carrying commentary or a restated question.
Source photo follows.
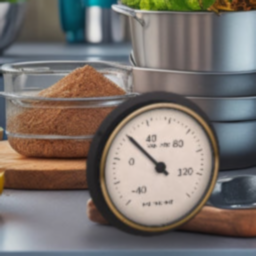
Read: value=20 unit=°F
